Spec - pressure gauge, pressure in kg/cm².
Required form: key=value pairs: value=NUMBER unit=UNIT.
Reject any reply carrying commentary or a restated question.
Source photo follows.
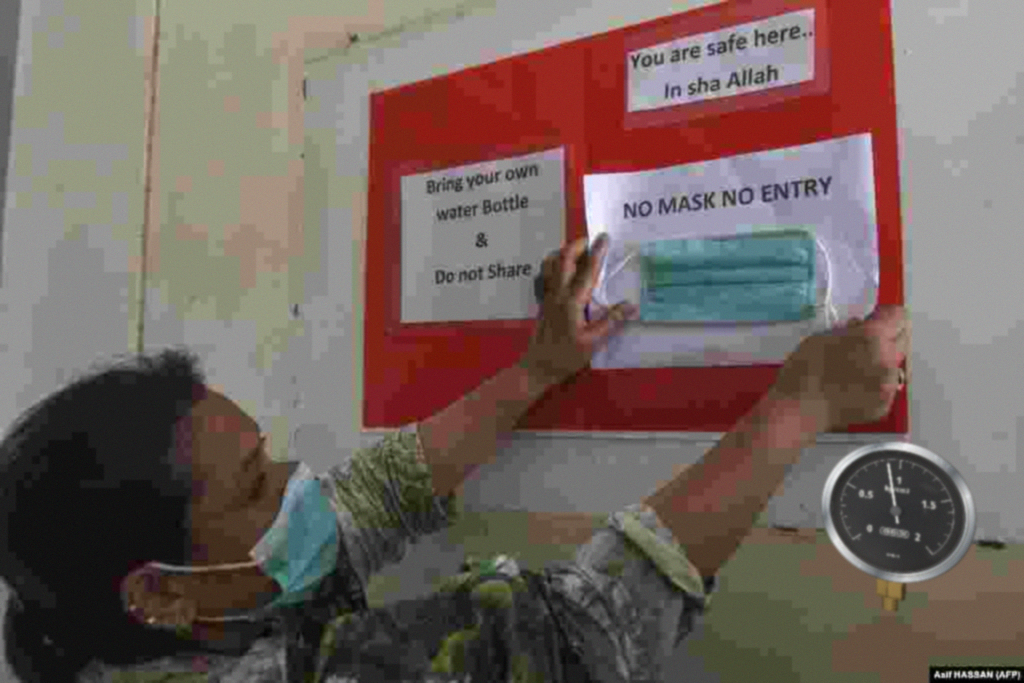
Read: value=0.9 unit=kg/cm²
